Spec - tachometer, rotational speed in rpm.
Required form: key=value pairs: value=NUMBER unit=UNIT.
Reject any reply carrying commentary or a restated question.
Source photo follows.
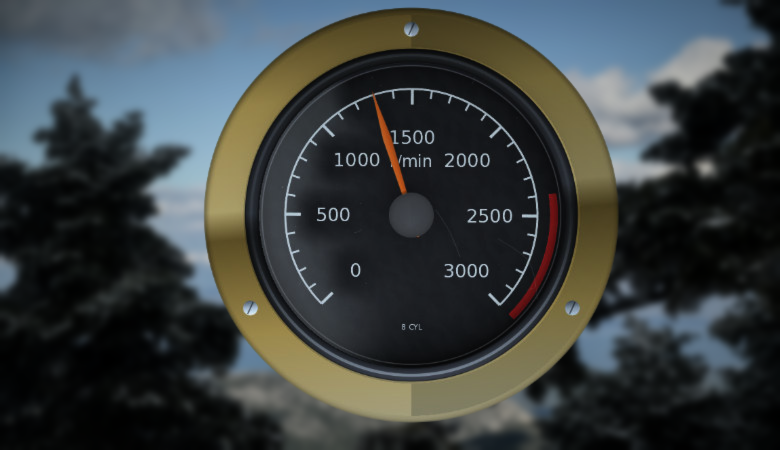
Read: value=1300 unit=rpm
